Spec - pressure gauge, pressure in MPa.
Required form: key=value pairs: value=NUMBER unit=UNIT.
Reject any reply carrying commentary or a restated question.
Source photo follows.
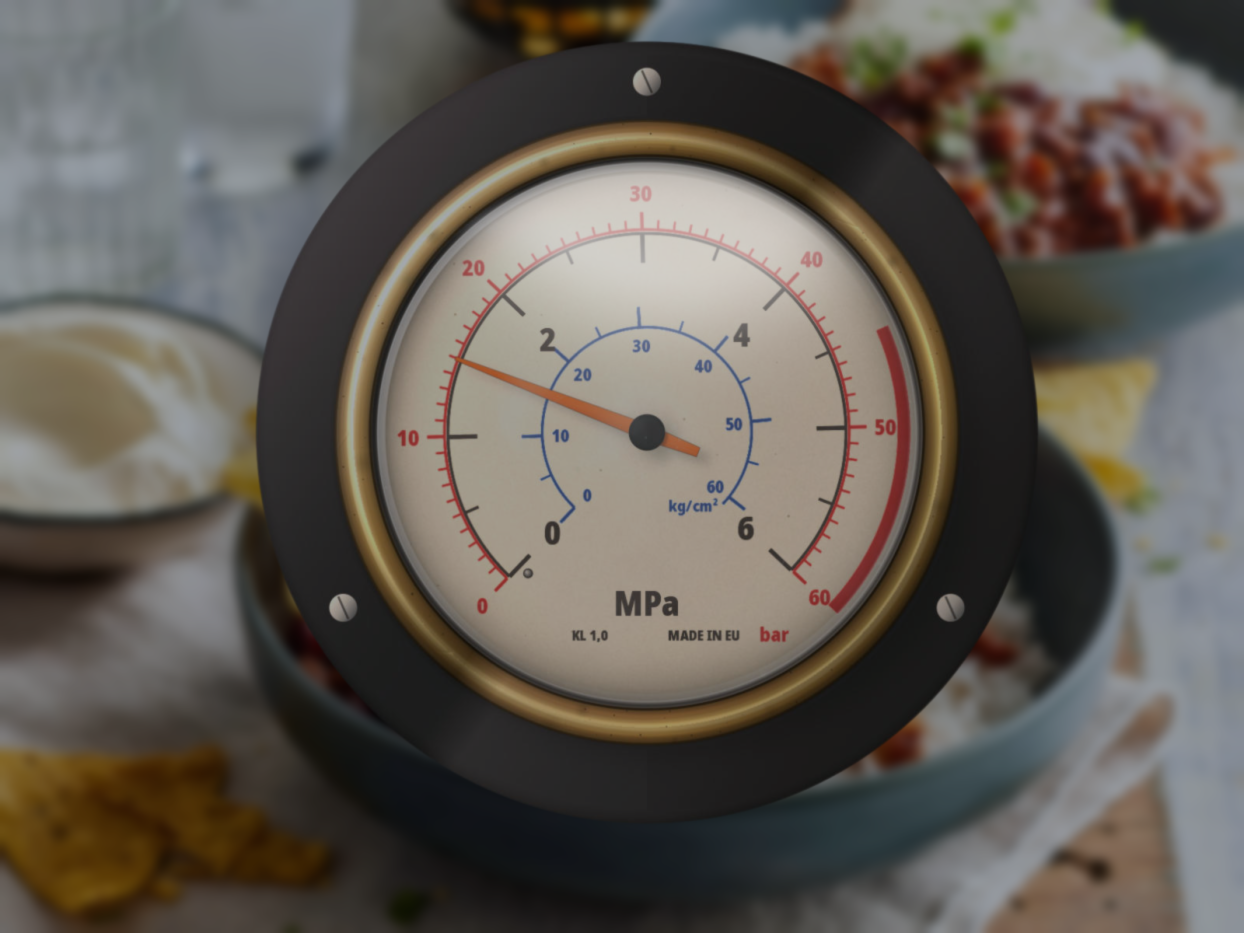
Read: value=1.5 unit=MPa
